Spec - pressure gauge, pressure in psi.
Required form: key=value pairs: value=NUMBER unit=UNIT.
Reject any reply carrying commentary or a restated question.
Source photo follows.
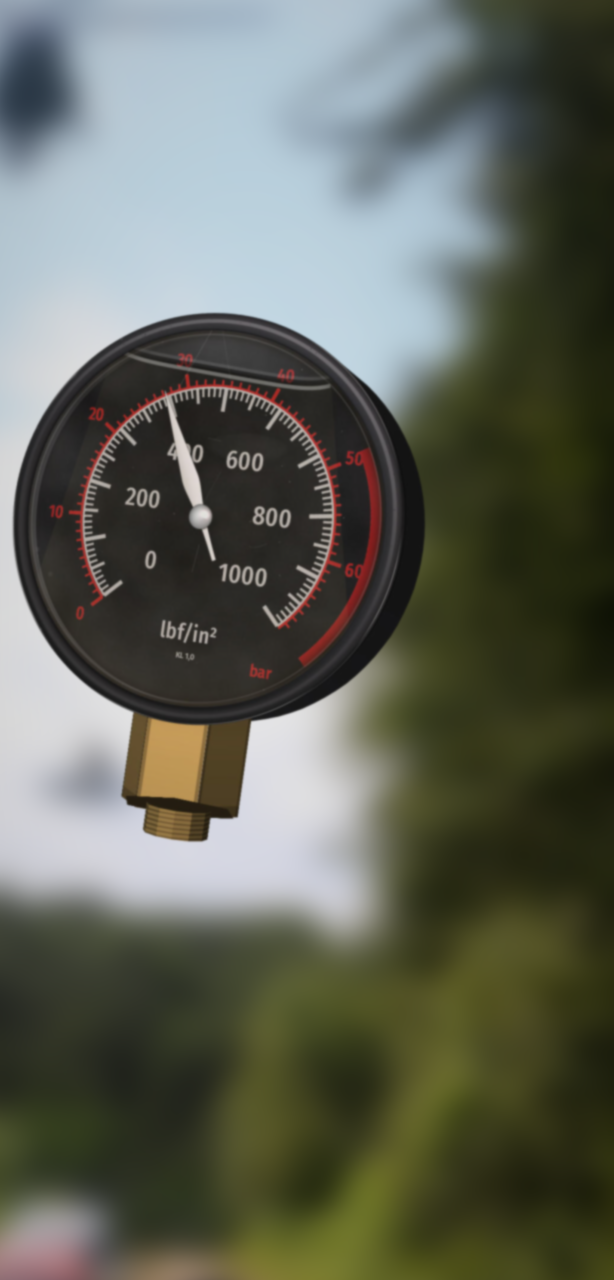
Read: value=400 unit=psi
